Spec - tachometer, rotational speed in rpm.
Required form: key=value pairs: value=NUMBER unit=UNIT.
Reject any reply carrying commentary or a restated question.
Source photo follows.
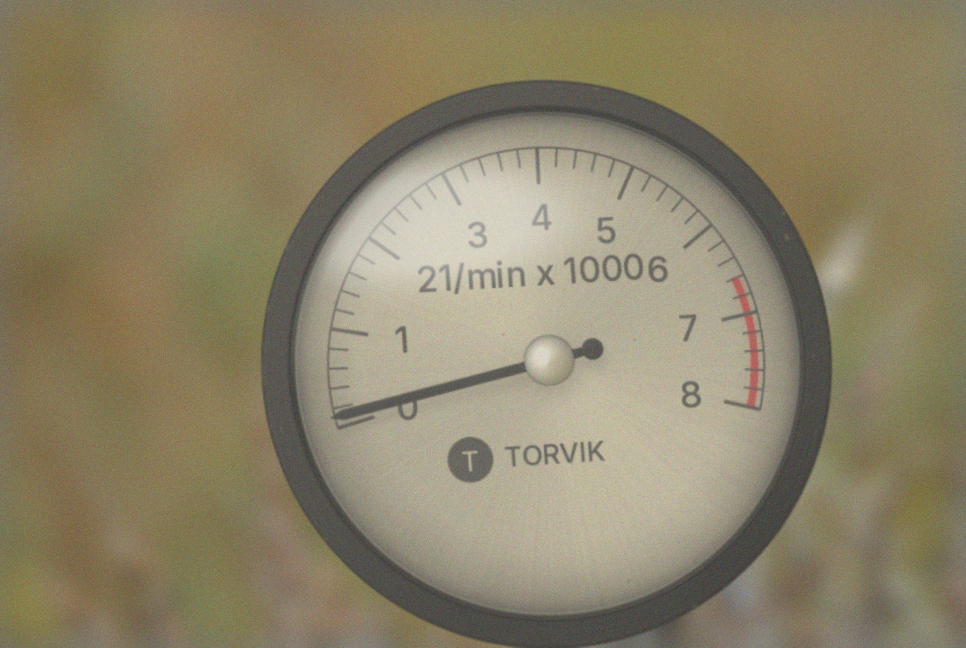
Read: value=100 unit=rpm
